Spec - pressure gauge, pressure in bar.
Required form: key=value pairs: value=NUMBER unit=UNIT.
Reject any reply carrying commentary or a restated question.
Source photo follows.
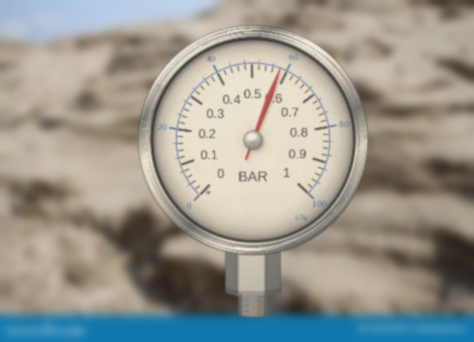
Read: value=0.58 unit=bar
